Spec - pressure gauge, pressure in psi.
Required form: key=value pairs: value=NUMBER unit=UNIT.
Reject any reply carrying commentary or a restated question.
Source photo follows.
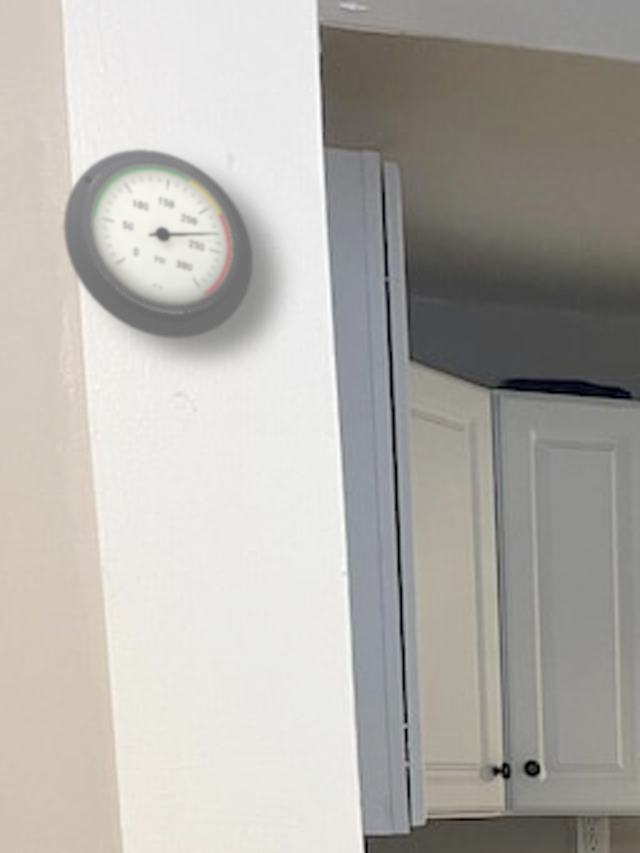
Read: value=230 unit=psi
